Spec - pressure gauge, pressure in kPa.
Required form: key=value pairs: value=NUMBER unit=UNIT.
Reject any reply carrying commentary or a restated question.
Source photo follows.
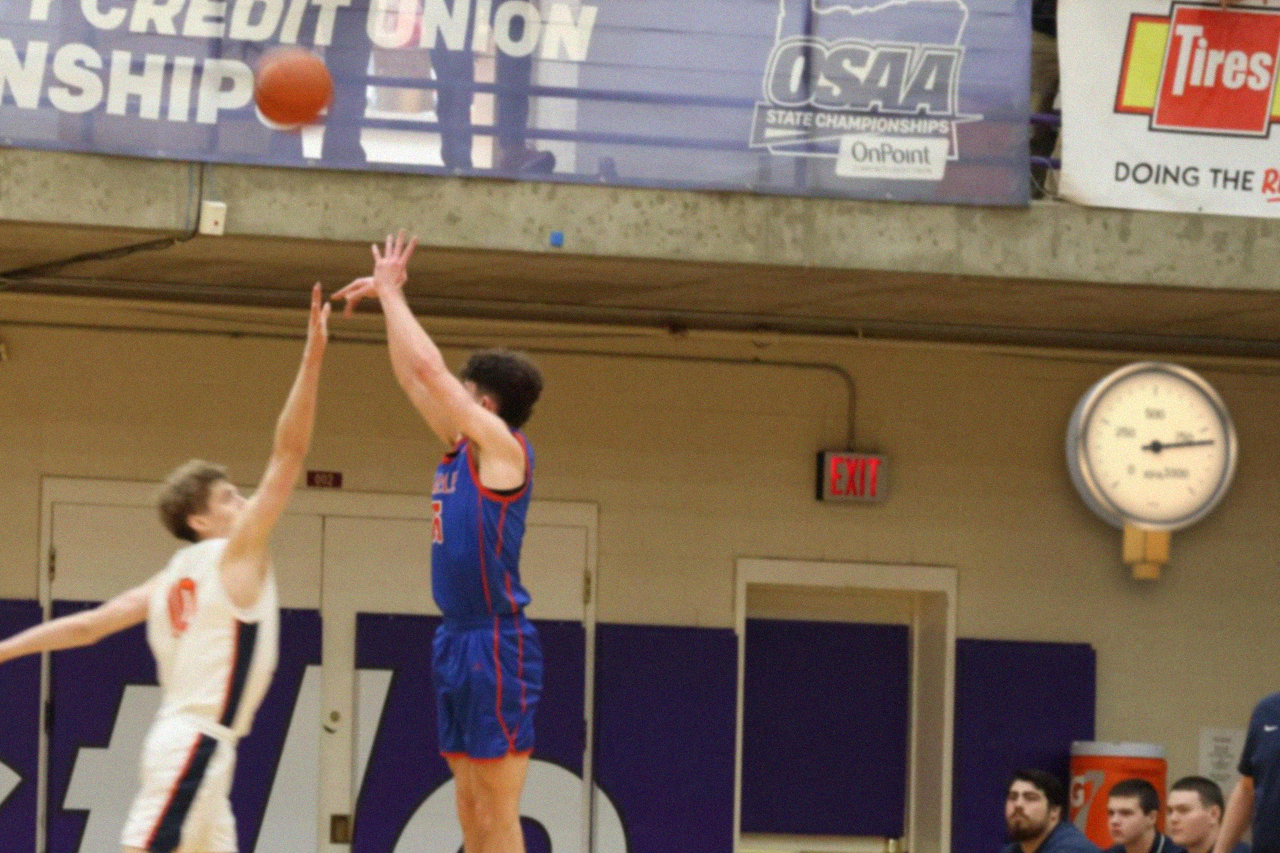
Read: value=800 unit=kPa
